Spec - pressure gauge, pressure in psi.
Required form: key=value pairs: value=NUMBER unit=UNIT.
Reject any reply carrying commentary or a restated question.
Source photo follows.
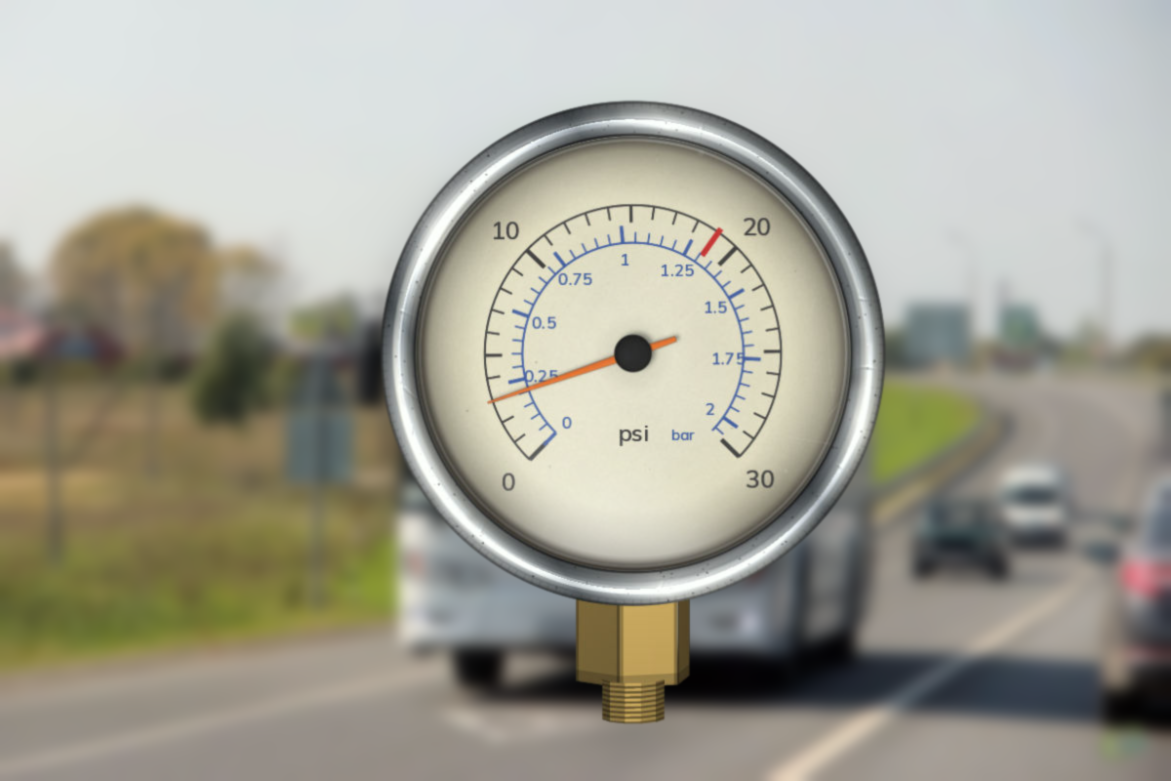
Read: value=3 unit=psi
